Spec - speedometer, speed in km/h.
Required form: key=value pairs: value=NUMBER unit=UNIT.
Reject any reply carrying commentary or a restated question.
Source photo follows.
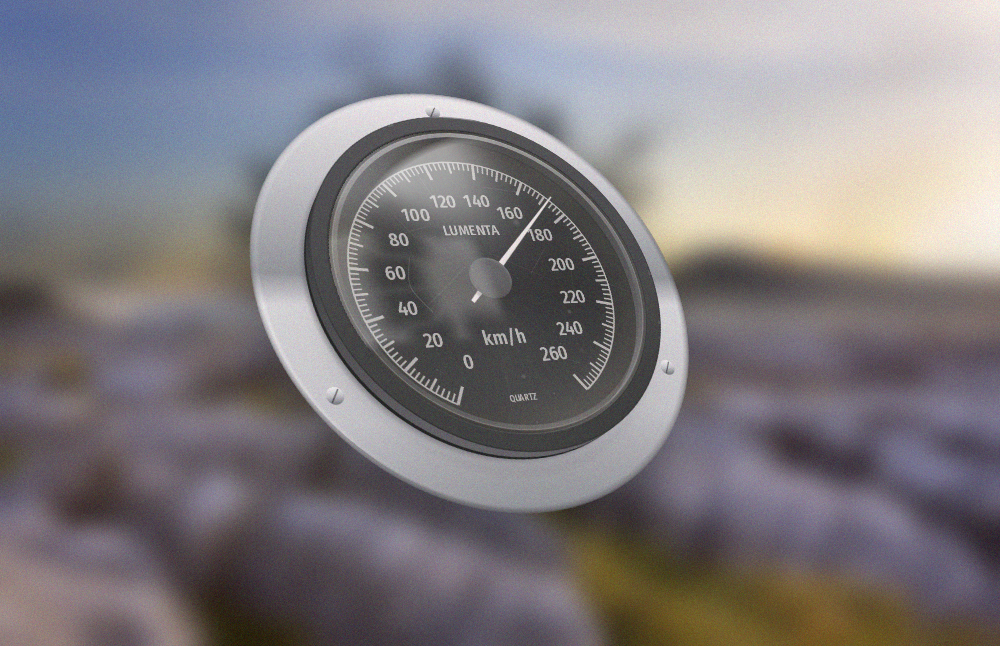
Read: value=172 unit=km/h
